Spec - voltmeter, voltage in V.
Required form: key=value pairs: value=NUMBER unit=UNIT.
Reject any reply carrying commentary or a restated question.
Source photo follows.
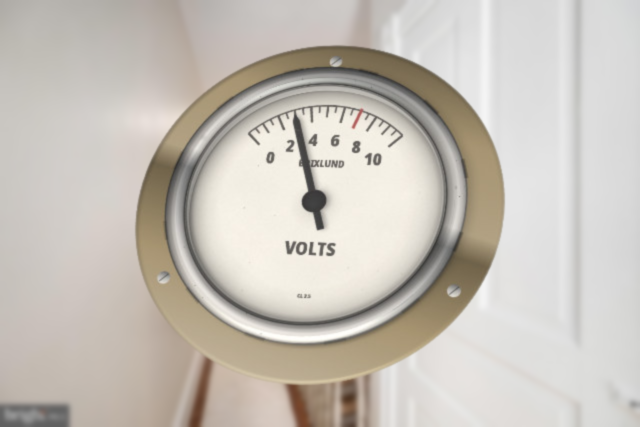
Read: value=3 unit=V
